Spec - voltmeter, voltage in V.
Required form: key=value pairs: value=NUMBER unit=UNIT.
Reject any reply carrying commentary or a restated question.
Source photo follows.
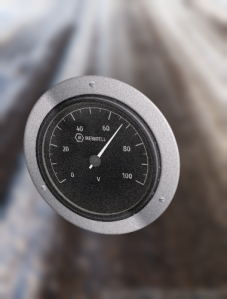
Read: value=67.5 unit=V
